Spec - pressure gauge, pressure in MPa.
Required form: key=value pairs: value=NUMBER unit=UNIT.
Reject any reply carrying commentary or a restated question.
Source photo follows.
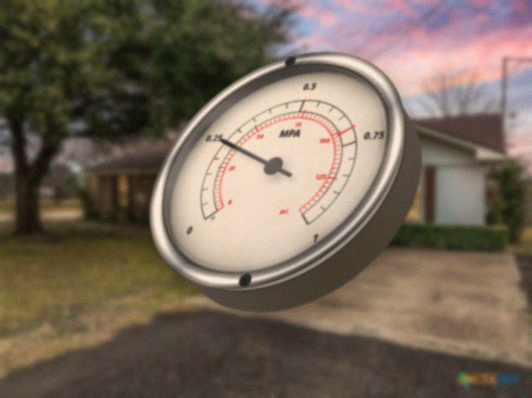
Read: value=0.25 unit=MPa
